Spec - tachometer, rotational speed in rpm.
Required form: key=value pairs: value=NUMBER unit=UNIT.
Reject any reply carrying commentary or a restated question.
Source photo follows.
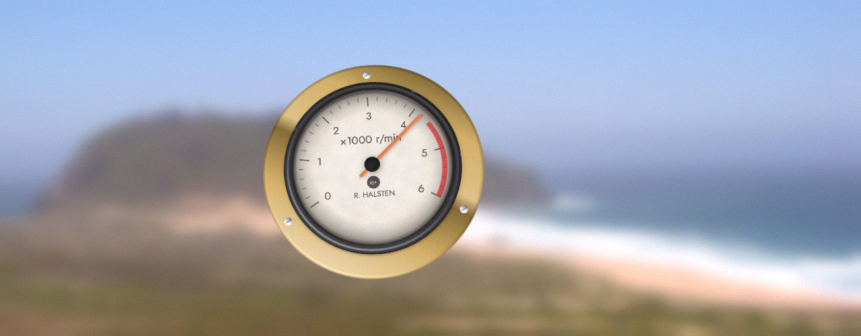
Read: value=4200 unit=rpm
